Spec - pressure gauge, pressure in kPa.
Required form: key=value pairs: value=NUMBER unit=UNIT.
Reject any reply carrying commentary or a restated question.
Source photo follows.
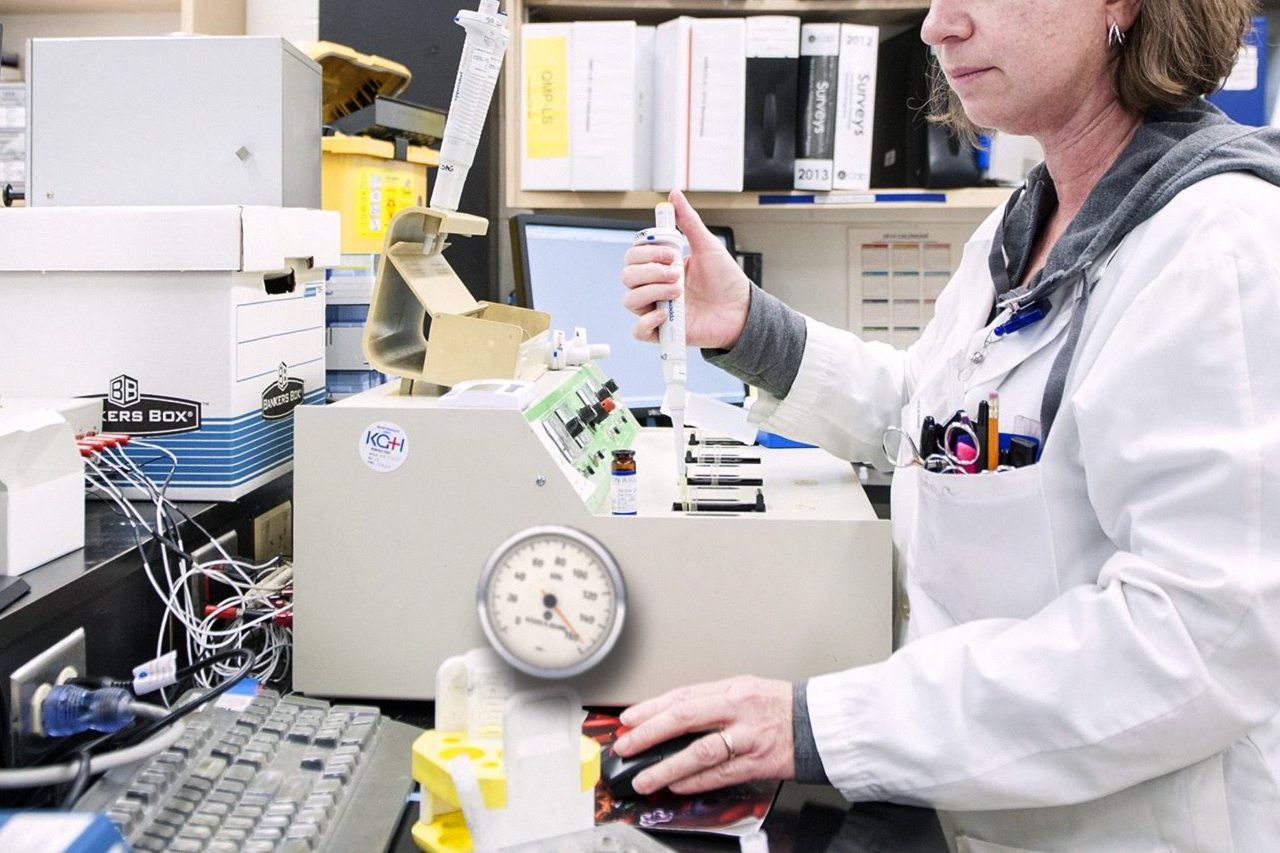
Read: value=155 unit=kPa
